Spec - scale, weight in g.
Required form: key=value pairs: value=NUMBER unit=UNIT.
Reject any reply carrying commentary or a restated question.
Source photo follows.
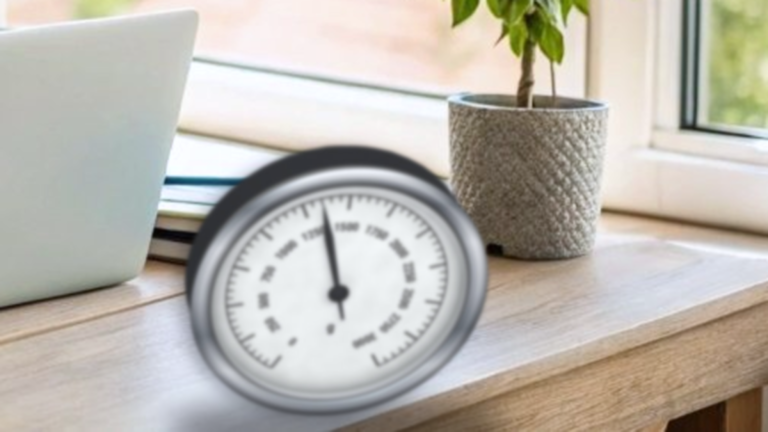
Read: value=1350 unit=g
